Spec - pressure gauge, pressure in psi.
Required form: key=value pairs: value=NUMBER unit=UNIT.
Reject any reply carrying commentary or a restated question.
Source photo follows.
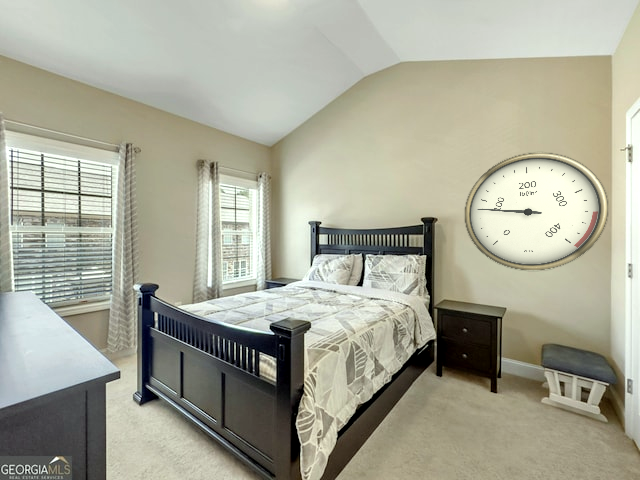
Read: value=80 unit=psi
